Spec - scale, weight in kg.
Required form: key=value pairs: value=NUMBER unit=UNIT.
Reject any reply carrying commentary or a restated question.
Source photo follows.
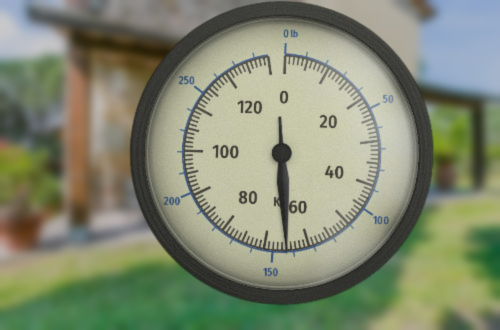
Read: value=65 unit=kg
